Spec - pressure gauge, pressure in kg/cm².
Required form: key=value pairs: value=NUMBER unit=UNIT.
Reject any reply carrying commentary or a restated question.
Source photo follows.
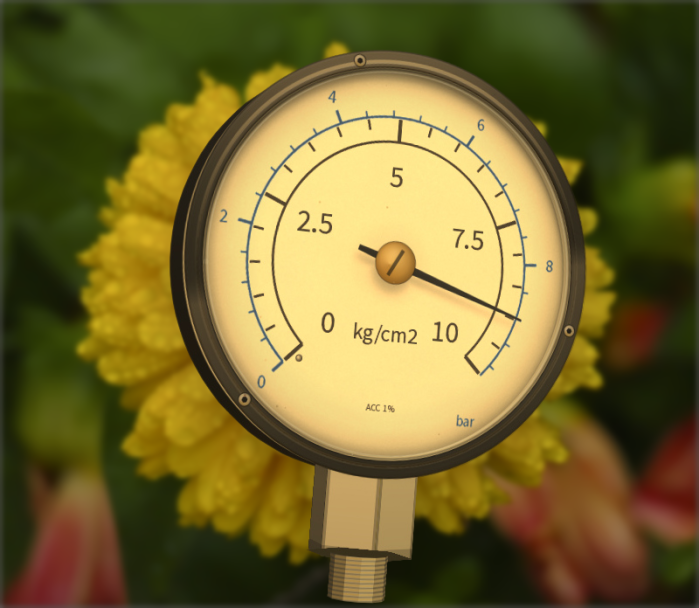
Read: value=9 unit=kg/cm²
